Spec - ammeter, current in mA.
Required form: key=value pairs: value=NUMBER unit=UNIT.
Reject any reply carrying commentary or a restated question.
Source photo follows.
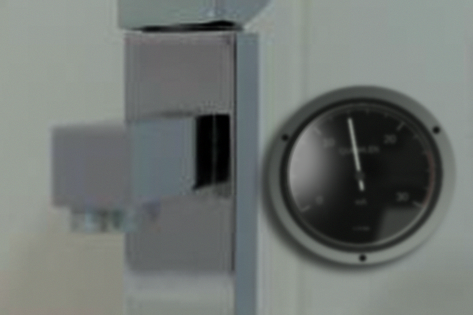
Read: value=14 unit=mA
